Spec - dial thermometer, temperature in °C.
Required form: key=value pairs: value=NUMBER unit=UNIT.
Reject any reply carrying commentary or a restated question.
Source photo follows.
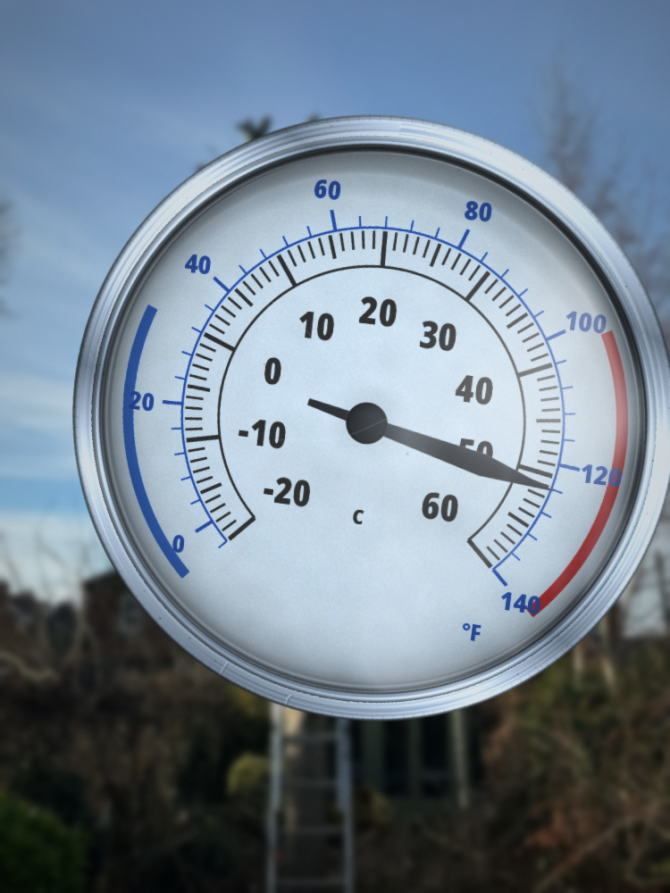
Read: value=51 unit=°C
